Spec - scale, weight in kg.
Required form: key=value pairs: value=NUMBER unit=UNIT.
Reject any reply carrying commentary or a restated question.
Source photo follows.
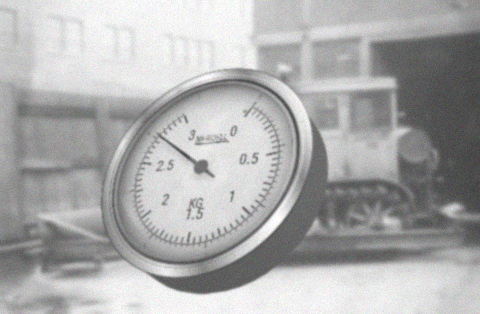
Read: value=2.75 unit=kg
